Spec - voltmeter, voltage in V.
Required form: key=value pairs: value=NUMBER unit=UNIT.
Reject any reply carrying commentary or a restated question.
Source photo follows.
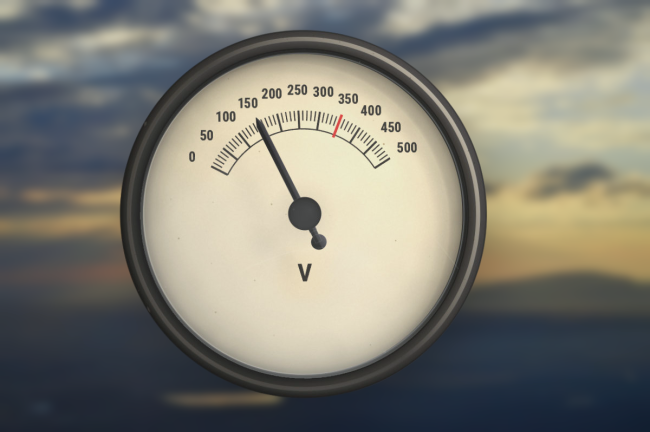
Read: value=150 unit=V
